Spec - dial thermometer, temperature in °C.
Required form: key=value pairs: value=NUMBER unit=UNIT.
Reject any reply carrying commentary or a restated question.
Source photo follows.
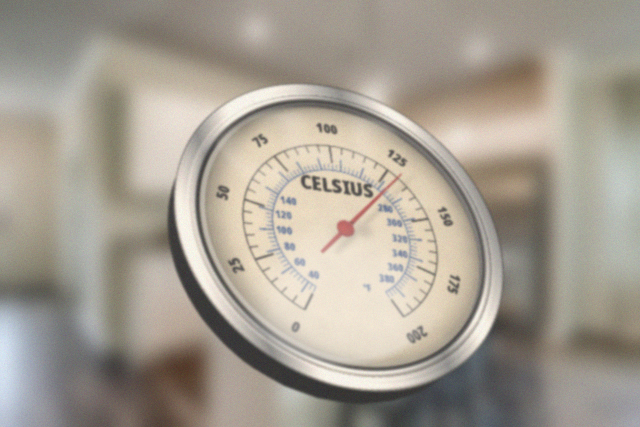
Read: value=130 unit=°C
